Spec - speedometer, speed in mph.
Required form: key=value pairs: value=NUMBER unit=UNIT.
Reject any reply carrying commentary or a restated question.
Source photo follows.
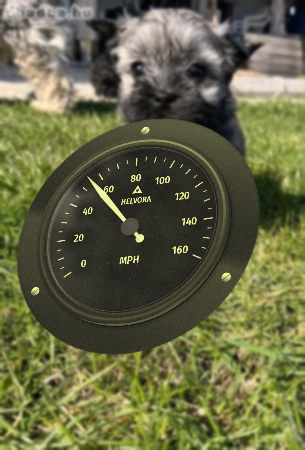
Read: value=55 unit=mph
